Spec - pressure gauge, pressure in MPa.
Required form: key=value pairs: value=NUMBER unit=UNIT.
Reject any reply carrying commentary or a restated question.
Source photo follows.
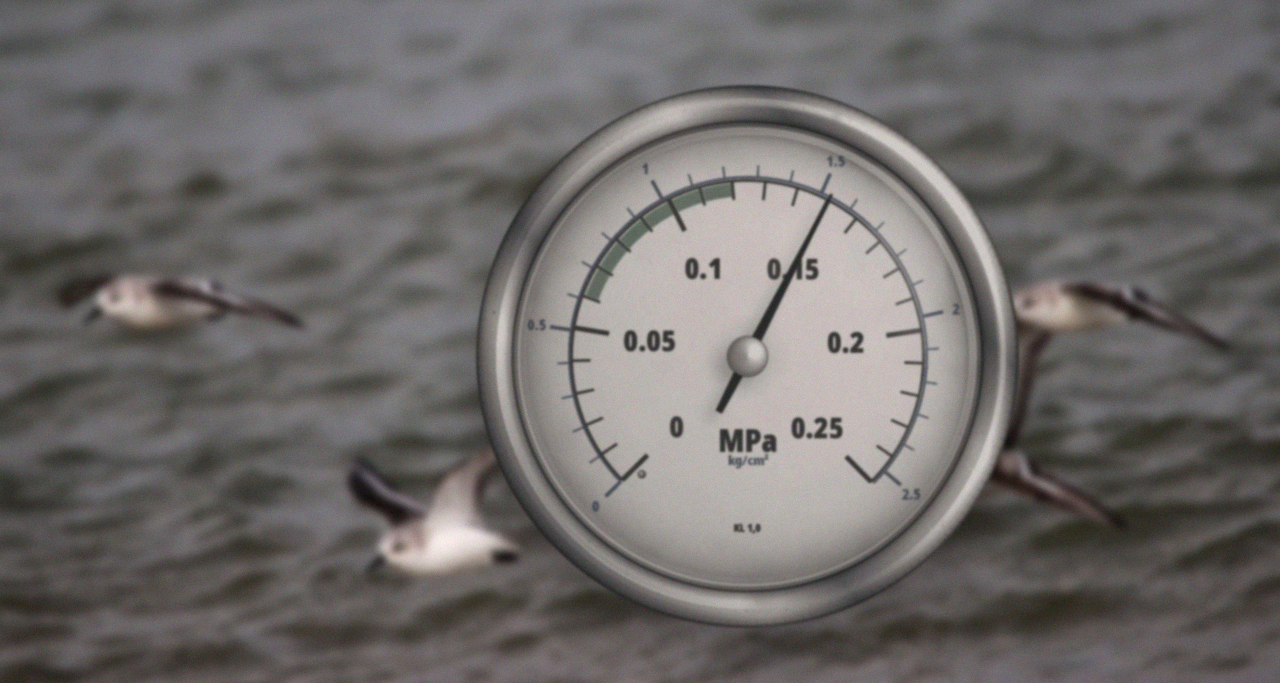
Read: value=0.15 unit=MPa
